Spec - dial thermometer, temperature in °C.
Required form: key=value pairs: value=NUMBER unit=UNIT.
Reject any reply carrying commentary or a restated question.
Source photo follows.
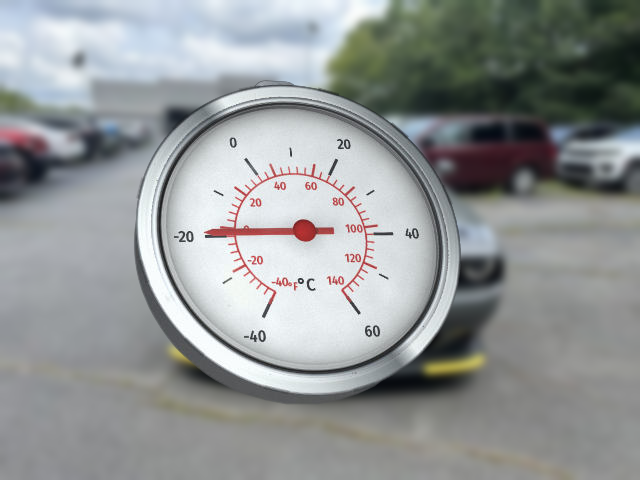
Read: value=-20 unit=°C
